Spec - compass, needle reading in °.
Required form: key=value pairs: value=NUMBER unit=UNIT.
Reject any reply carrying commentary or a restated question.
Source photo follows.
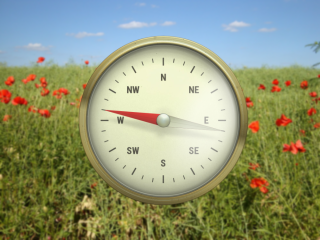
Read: value=280 unit=°
